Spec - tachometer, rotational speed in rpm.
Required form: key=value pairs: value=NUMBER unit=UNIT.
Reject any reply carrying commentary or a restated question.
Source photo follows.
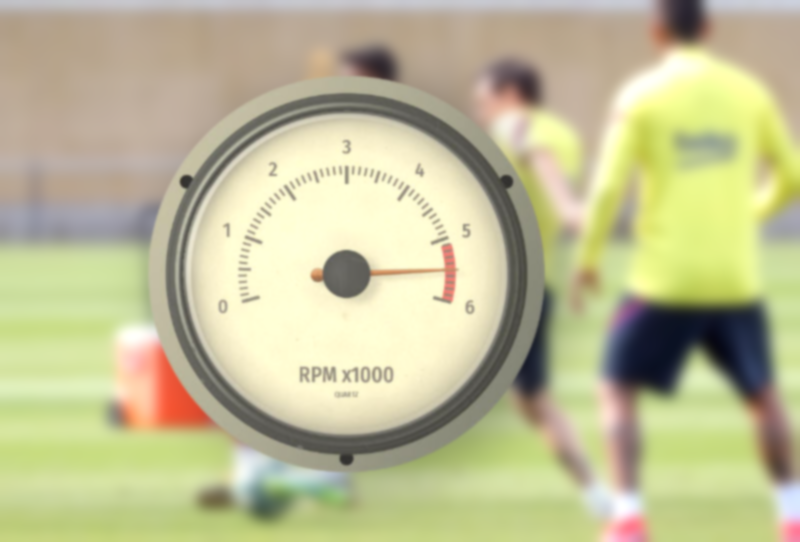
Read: value=5500 unit=rpm
